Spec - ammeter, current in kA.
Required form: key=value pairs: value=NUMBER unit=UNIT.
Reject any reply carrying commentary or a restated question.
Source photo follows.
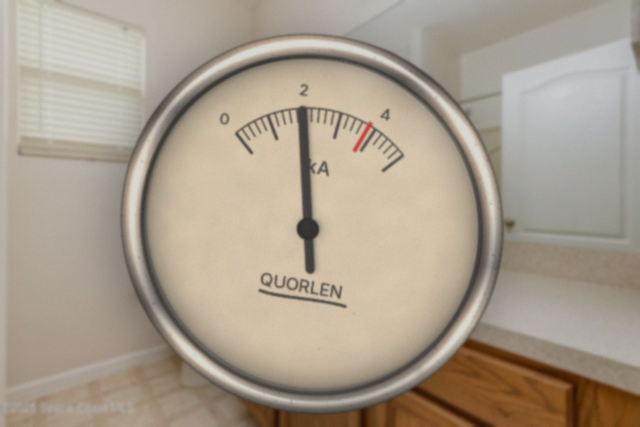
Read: value=2 unit=kA
